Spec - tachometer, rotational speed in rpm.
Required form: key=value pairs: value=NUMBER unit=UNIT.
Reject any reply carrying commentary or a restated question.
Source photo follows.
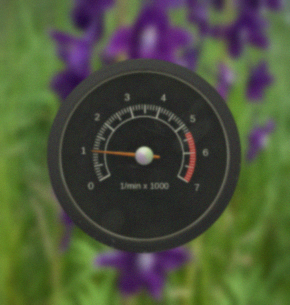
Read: value=1000 unit=rpm
